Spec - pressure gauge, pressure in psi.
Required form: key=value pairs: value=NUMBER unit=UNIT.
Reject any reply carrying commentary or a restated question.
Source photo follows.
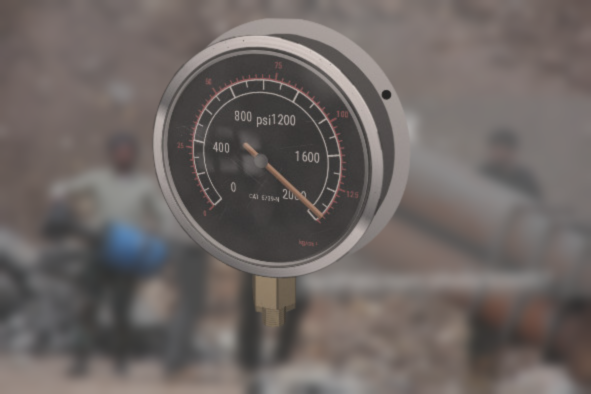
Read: value=1950 unit=psi
